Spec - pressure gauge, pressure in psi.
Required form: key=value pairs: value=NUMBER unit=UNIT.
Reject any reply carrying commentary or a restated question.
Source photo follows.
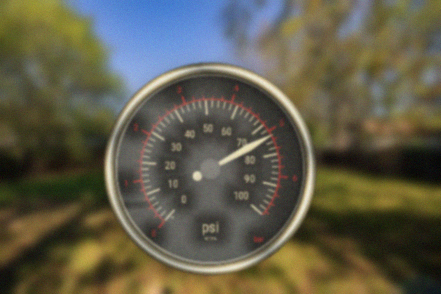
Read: value=74 unit=psi
